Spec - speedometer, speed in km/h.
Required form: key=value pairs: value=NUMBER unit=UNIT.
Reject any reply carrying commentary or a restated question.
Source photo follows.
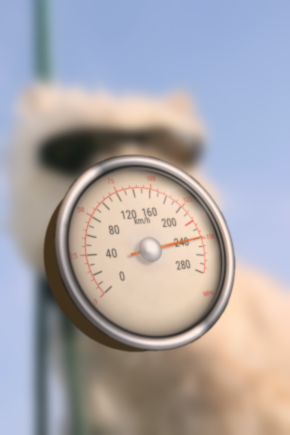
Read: value=240 unit=km/h
